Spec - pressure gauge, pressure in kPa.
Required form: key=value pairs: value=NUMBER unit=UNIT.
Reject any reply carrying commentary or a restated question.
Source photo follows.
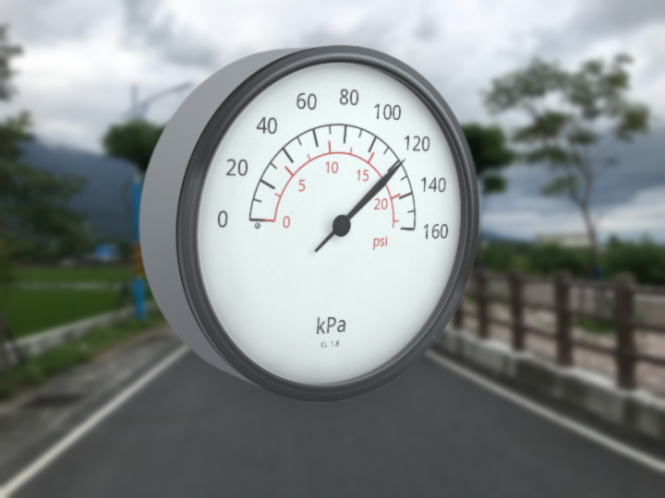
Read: value=120 unit=kPa
